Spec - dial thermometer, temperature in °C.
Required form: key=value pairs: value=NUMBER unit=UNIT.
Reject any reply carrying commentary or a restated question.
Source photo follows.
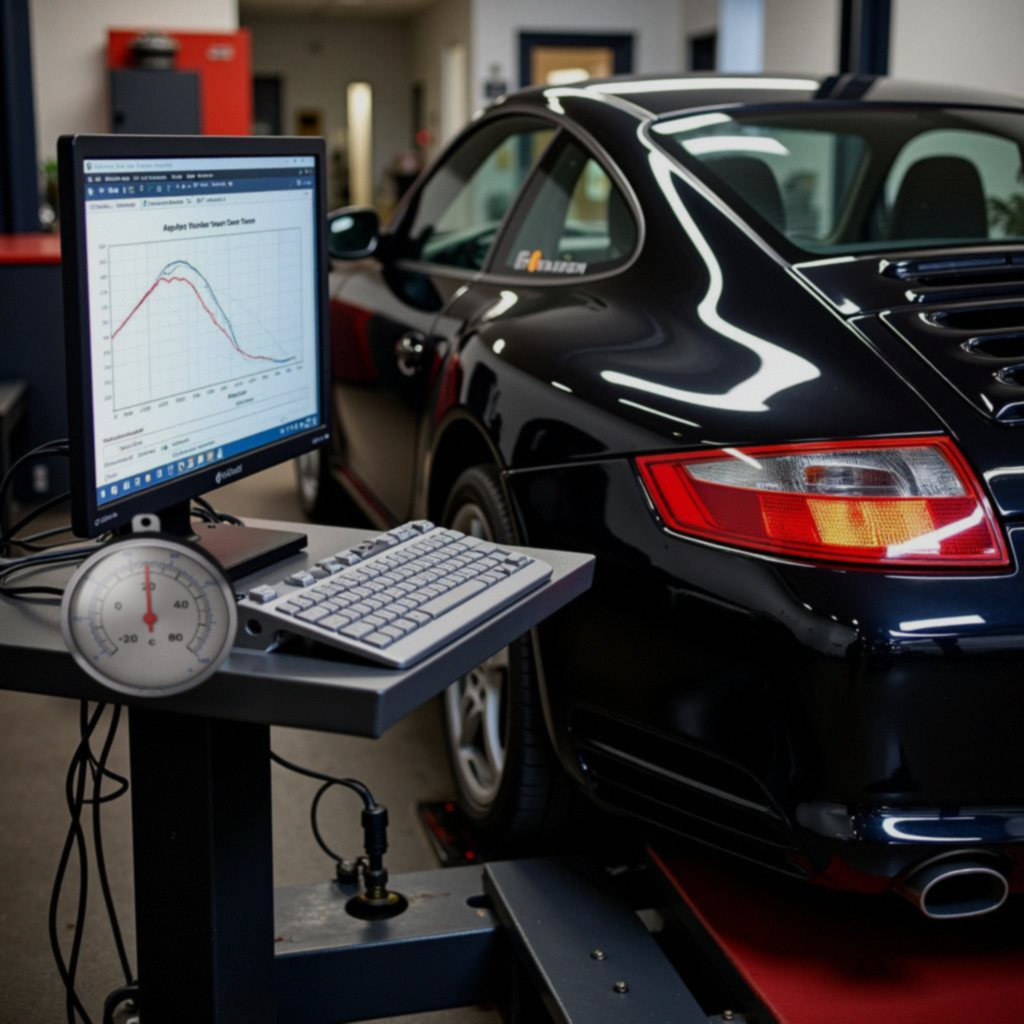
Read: value=20 unit=°C
